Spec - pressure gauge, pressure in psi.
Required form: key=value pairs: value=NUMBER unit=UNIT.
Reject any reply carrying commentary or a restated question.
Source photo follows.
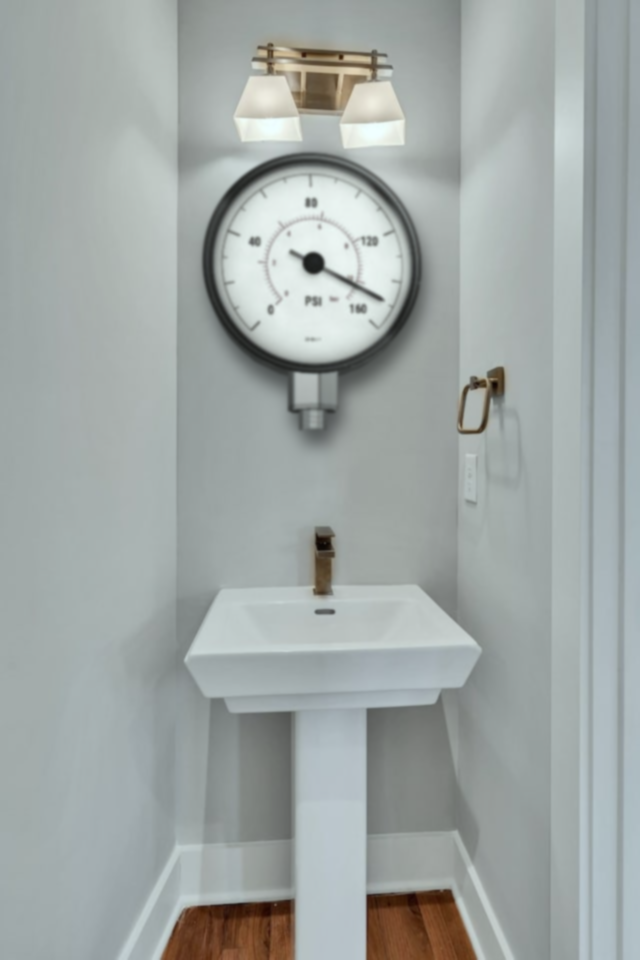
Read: value=150 unit=psi
